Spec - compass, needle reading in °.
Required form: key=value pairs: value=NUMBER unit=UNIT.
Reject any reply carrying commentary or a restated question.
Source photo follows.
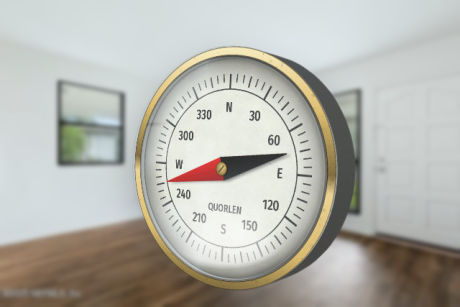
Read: value=255 unit=°
